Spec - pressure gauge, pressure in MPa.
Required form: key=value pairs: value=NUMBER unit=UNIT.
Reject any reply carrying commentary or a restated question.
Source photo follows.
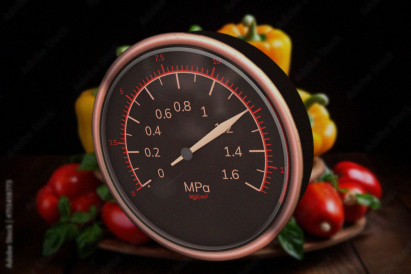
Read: value=1.2 unit=MPa
